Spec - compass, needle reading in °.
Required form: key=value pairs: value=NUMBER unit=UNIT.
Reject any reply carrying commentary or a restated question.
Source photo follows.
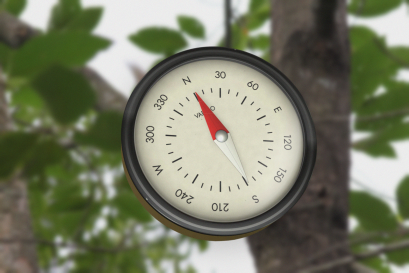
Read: value=0 unit=°
